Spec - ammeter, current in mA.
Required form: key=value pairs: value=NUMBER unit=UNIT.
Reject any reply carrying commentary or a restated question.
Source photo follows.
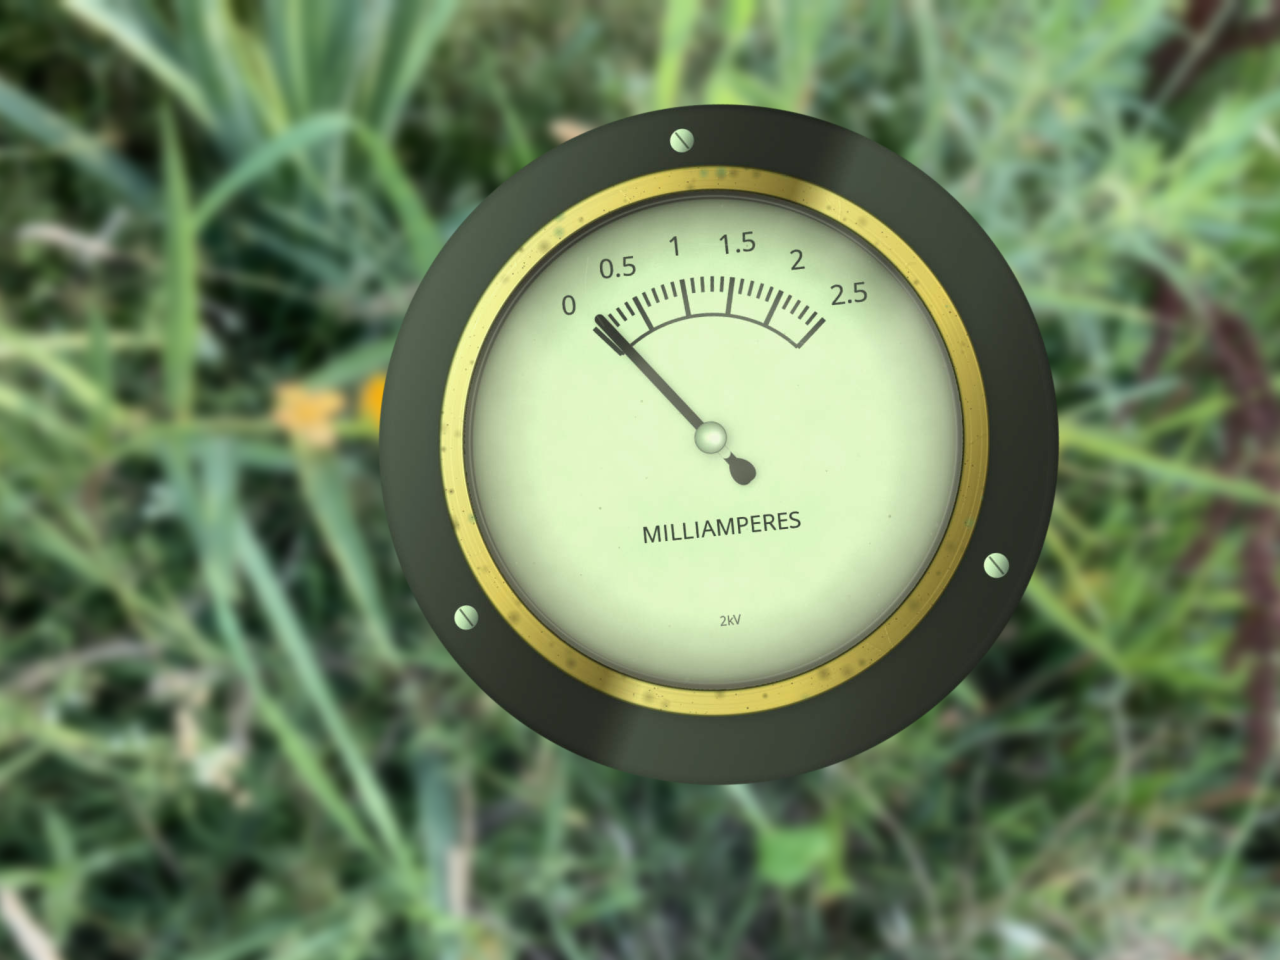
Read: value=0.1 unit=mA
